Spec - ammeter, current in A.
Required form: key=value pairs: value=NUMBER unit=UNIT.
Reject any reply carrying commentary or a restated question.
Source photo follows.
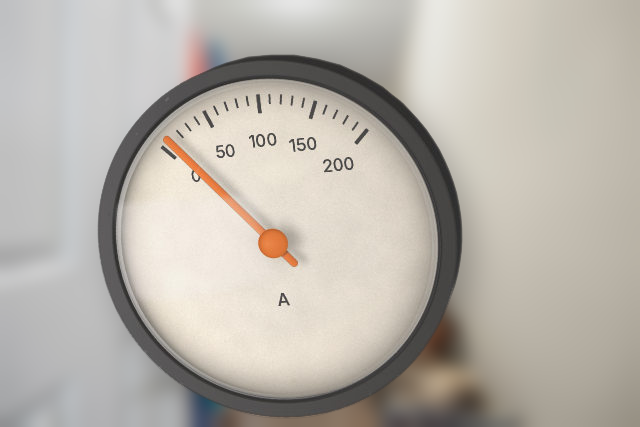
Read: value=10 unit=A
